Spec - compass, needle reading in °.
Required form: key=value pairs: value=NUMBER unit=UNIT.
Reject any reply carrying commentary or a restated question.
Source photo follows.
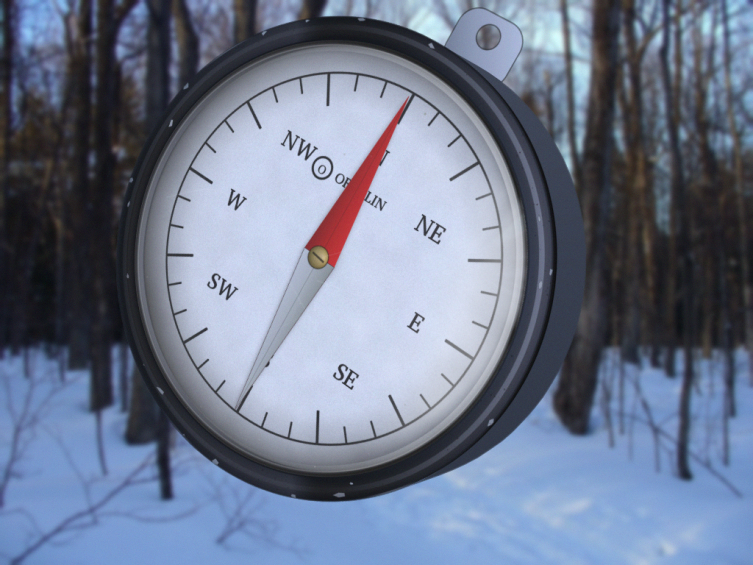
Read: value=0 unit=°
